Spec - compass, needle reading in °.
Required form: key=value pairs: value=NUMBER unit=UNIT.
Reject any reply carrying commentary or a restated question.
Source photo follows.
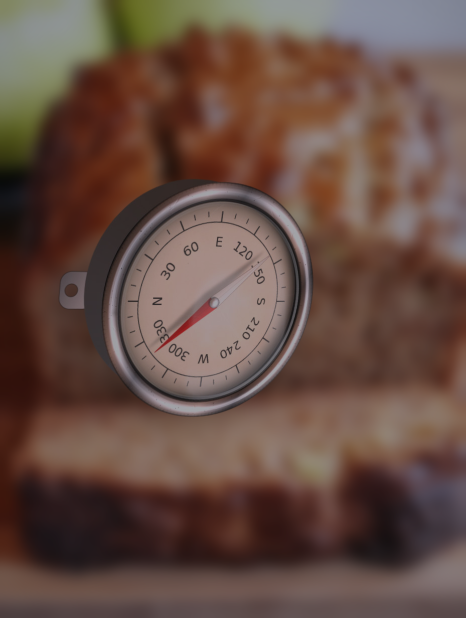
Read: value=320 unit=°
